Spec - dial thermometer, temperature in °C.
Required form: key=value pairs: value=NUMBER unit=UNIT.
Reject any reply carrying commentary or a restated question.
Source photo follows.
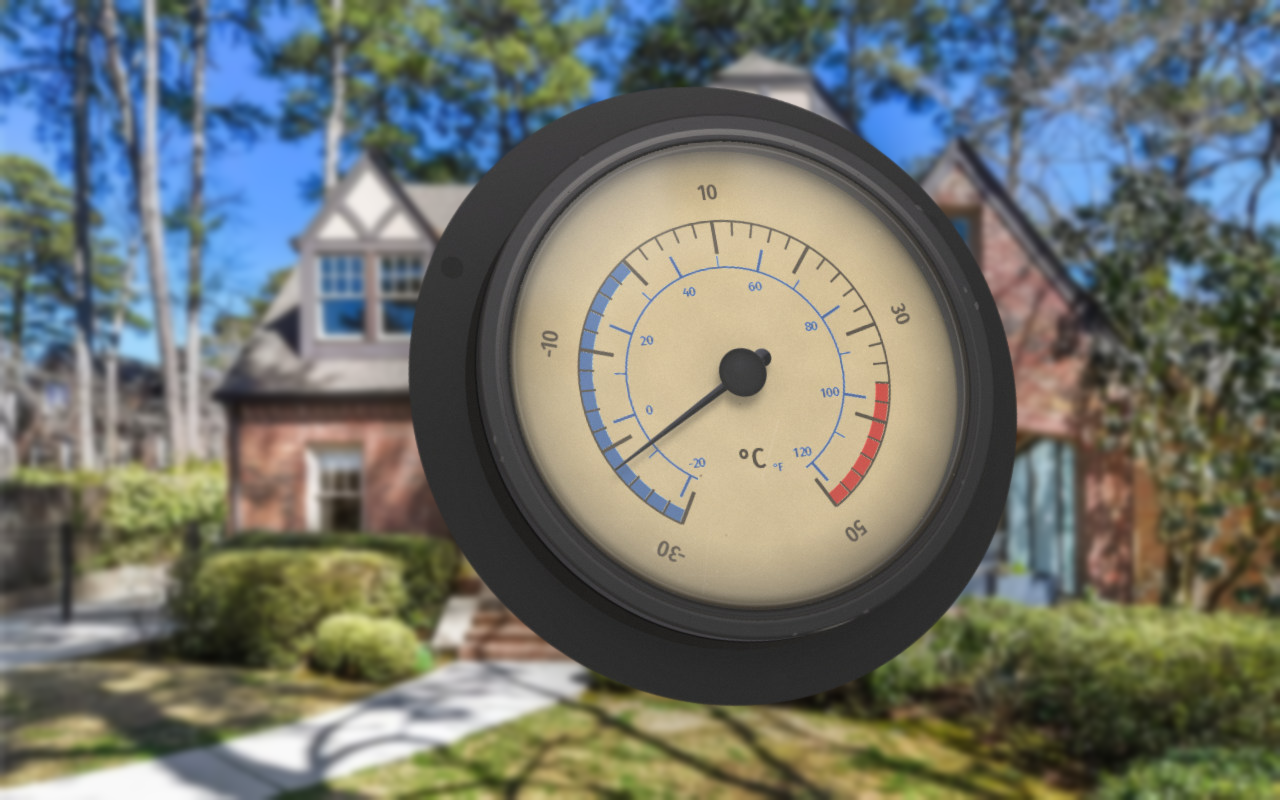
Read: value=-22 unit=°C
